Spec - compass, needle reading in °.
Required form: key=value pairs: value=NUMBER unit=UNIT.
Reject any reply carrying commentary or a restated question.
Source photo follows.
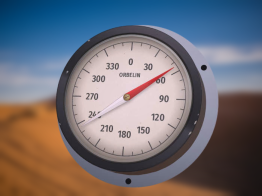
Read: value=55 unit=°
